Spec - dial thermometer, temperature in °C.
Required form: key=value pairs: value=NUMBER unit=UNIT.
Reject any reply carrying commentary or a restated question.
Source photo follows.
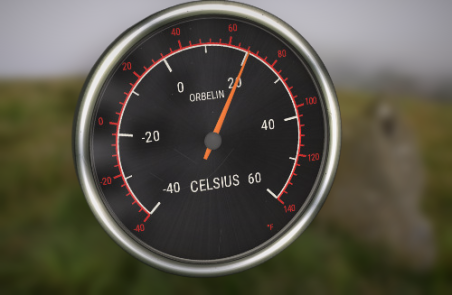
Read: value=20 unit=°C
